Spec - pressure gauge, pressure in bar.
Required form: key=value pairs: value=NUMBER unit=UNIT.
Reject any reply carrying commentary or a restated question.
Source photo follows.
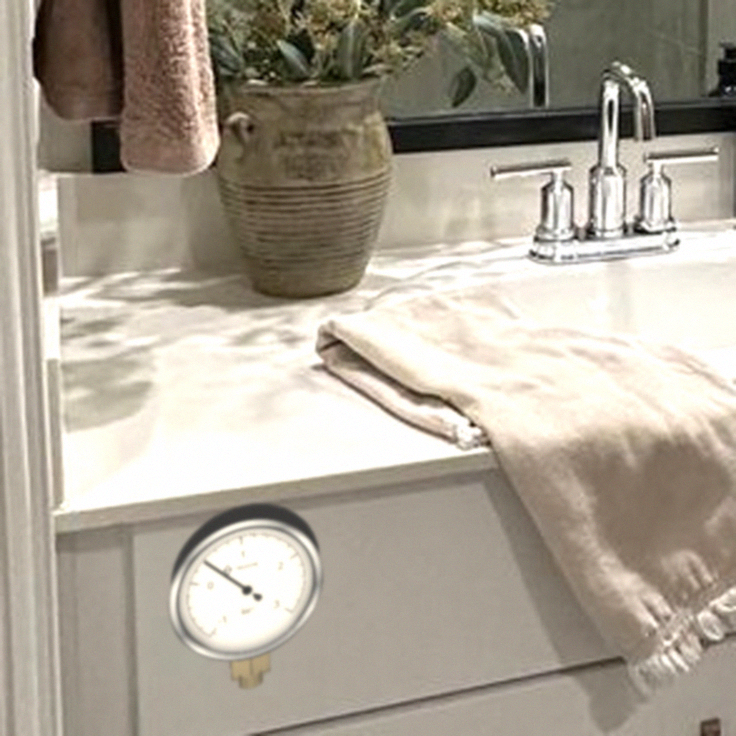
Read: value=0.4 unit=bar
